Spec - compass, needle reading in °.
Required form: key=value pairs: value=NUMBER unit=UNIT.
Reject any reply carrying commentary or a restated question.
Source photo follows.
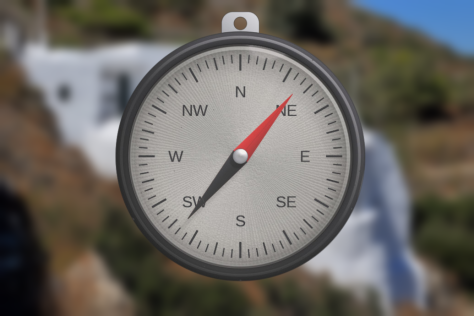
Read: value=40 unit=°
